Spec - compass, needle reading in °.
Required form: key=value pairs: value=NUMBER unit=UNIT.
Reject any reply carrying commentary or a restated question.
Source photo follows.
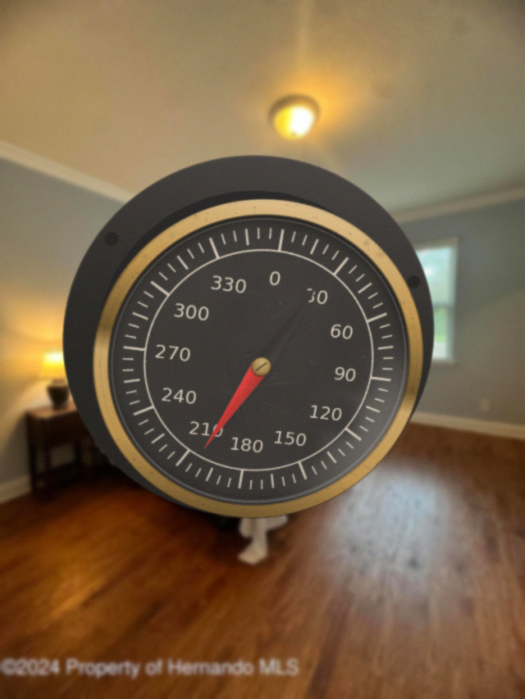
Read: value=205 unit=°
